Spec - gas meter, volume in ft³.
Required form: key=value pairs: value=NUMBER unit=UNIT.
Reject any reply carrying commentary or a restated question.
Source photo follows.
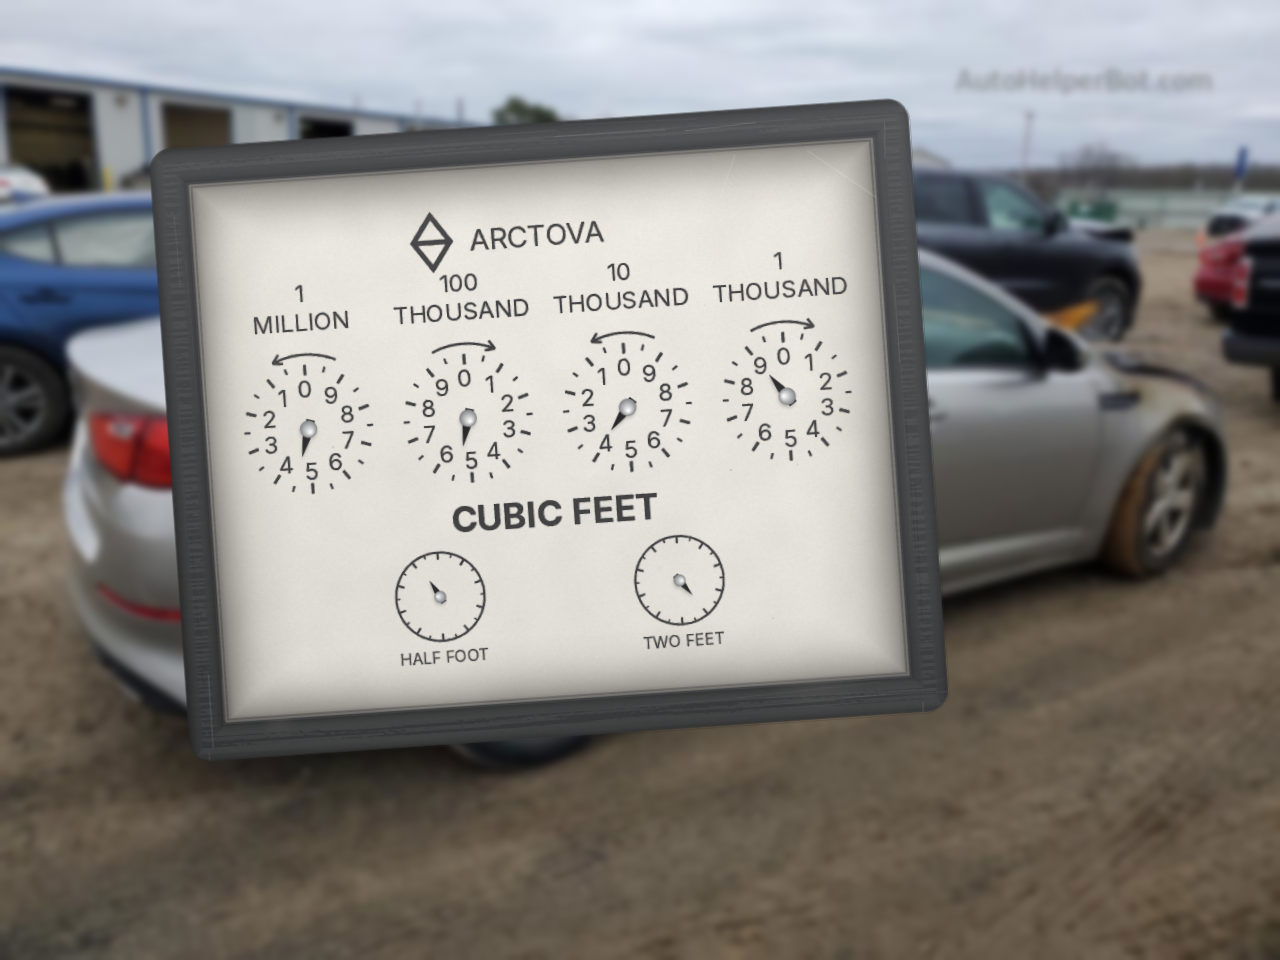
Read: value=453900 unit=ft³
